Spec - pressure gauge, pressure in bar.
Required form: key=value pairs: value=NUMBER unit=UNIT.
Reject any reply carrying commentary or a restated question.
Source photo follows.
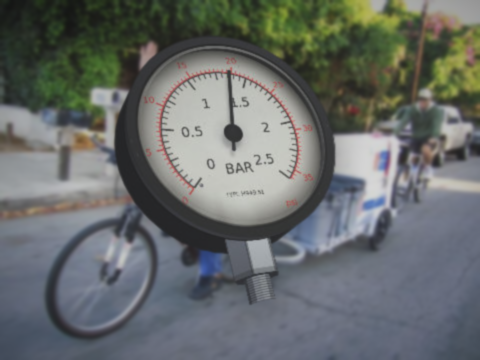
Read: value=1.35 unit=bar
